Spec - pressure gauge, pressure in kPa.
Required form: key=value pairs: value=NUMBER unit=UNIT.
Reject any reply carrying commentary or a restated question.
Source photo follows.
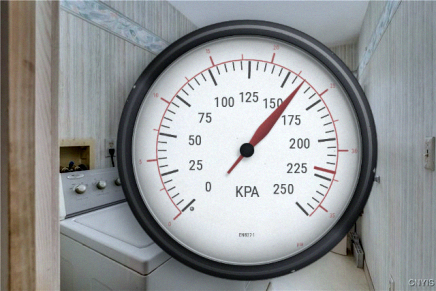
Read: value=160 unit=kPa
